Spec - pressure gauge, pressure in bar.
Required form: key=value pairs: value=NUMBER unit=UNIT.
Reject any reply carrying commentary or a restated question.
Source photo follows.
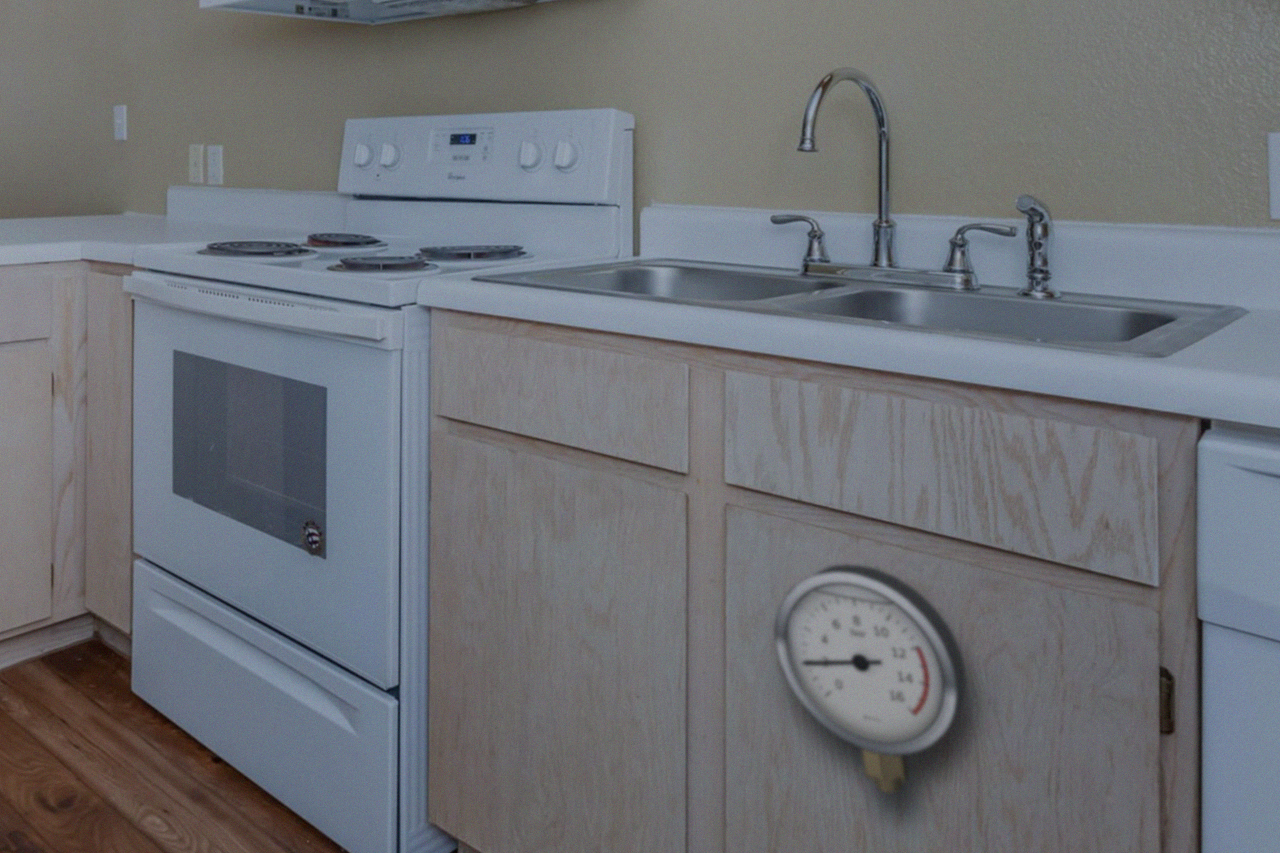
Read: value=2 unit=bar
